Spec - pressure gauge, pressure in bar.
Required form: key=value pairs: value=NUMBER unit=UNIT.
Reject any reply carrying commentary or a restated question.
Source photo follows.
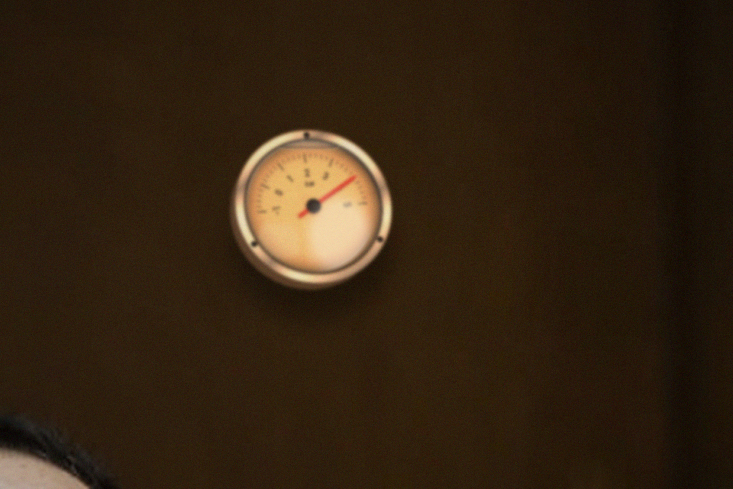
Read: value=4 unit=bar
